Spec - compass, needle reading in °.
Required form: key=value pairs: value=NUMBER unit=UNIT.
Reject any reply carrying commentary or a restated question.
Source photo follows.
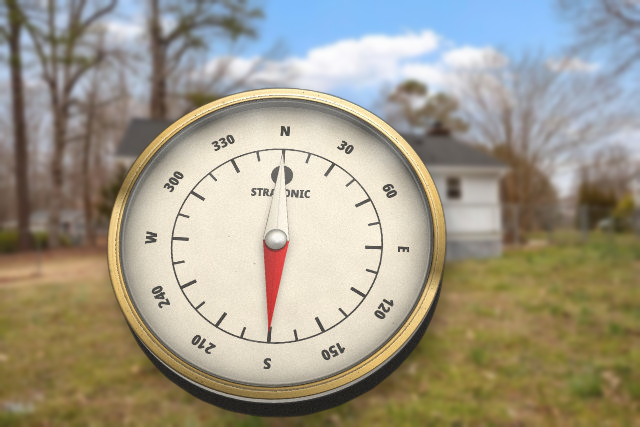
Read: value=180 unit=°
